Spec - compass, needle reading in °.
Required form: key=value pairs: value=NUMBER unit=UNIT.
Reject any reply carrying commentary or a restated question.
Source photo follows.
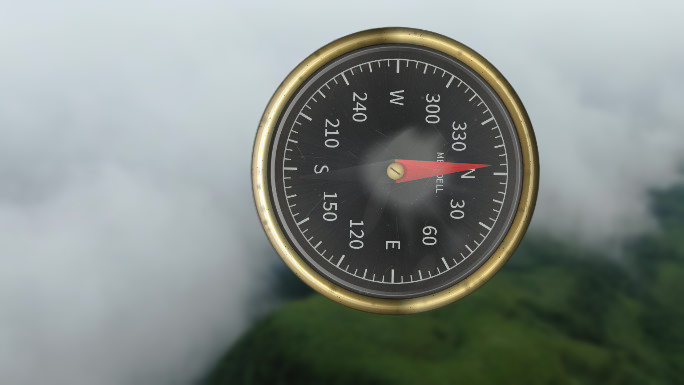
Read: value=355 unit=°
